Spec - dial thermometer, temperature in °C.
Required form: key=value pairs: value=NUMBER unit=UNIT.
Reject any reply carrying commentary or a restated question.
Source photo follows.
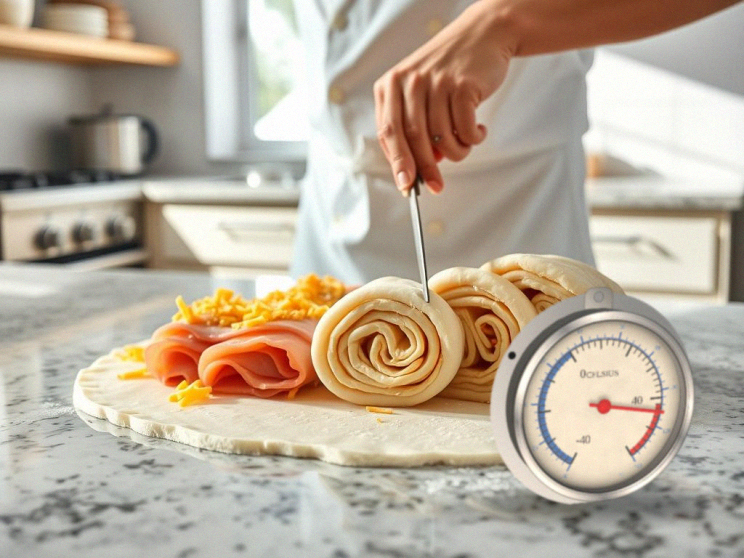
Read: value=44 unit=°C
